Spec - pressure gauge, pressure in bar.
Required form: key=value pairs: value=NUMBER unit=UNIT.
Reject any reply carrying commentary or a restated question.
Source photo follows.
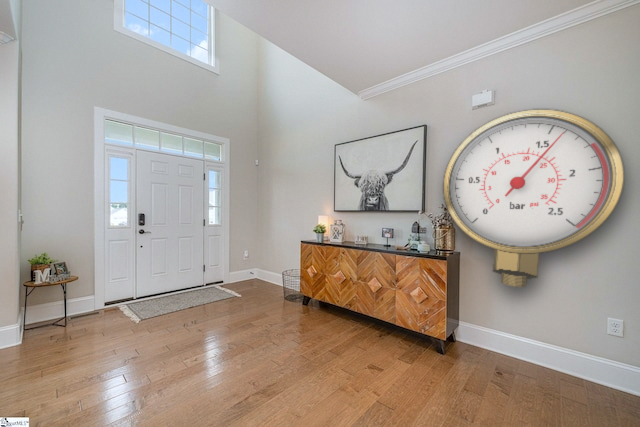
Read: value=1.6 unit=bar
